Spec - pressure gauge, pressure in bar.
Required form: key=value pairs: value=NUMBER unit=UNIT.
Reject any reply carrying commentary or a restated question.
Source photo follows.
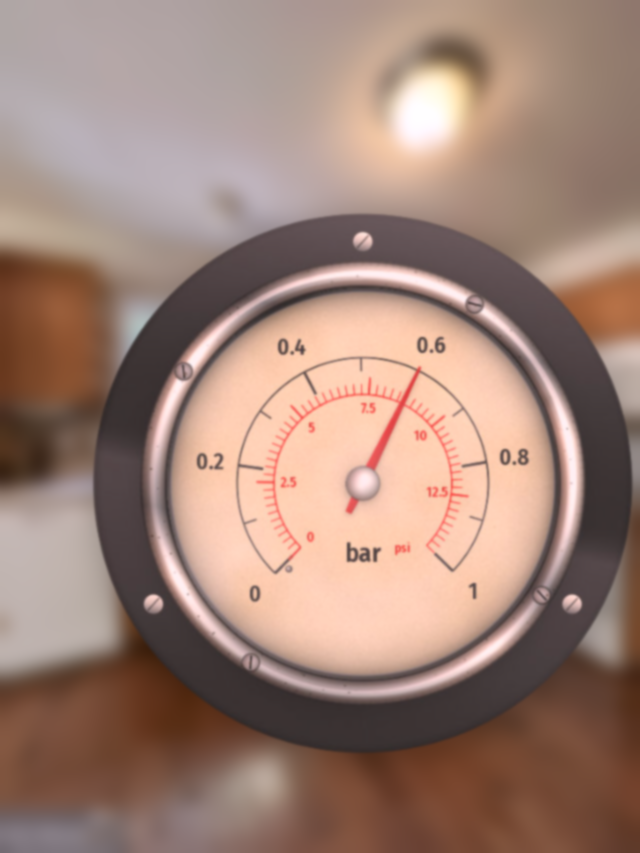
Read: value=0.6 unit=bar
